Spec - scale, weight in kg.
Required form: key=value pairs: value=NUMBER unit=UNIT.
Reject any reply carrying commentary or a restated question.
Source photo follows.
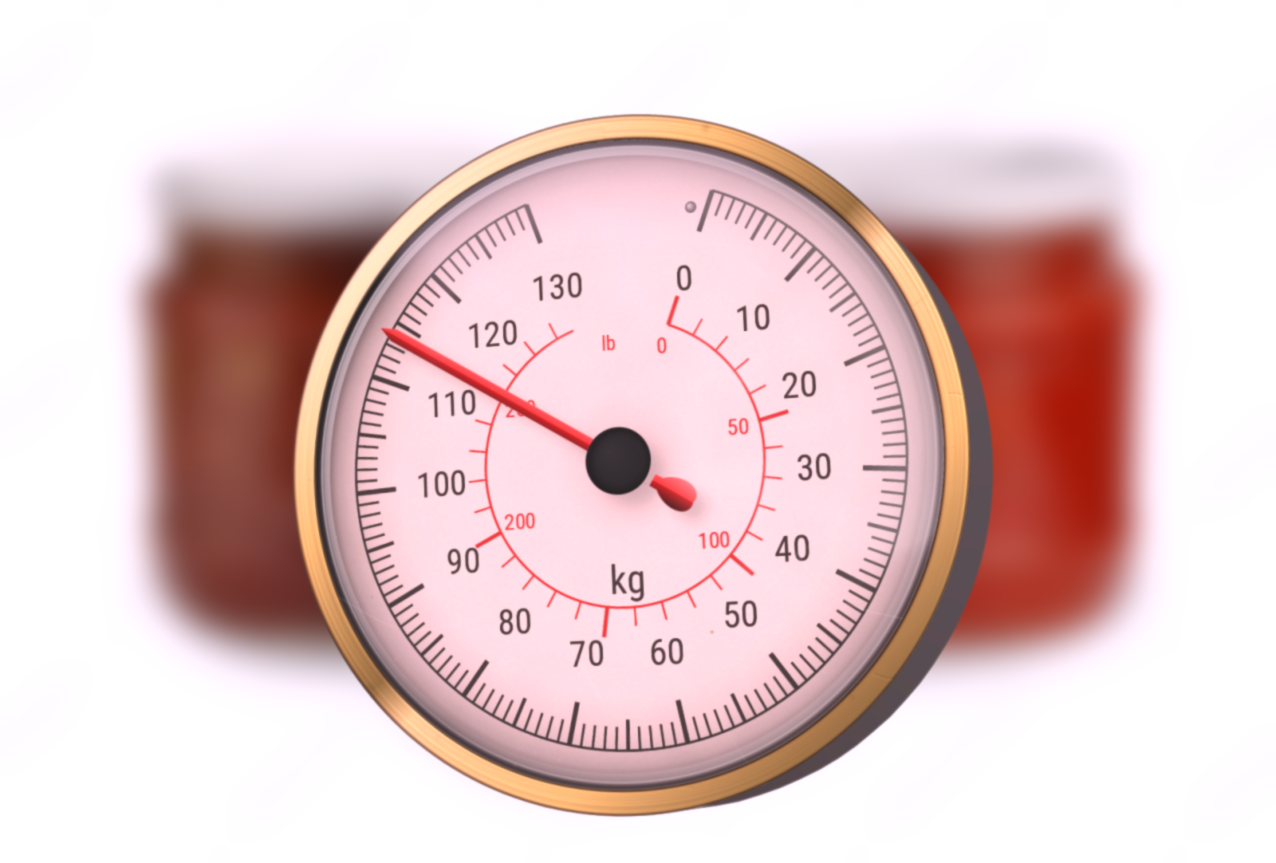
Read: value=114 unit=kg
